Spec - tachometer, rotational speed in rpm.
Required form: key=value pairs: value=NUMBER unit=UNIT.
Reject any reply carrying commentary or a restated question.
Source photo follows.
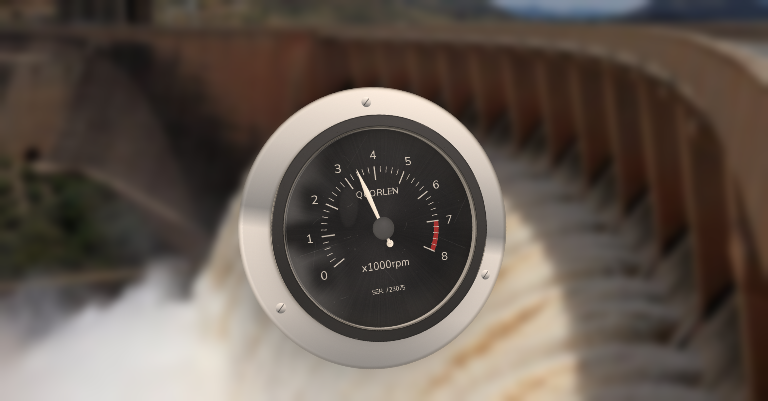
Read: value=3400 unit=rpm
